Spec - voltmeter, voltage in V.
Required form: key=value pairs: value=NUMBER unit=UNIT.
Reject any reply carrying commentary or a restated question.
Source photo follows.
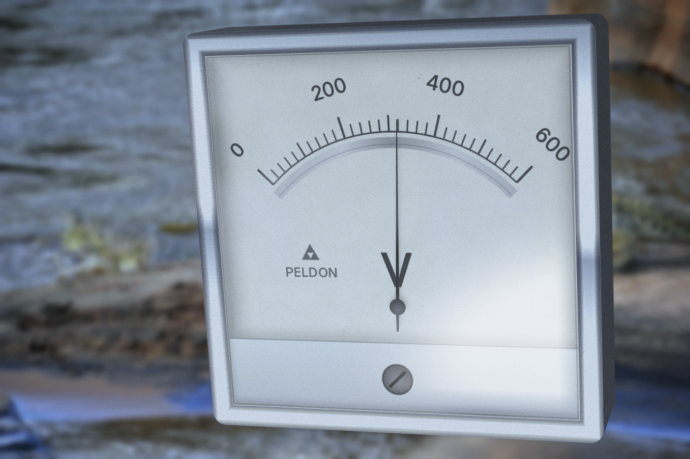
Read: value=320 unit=V
